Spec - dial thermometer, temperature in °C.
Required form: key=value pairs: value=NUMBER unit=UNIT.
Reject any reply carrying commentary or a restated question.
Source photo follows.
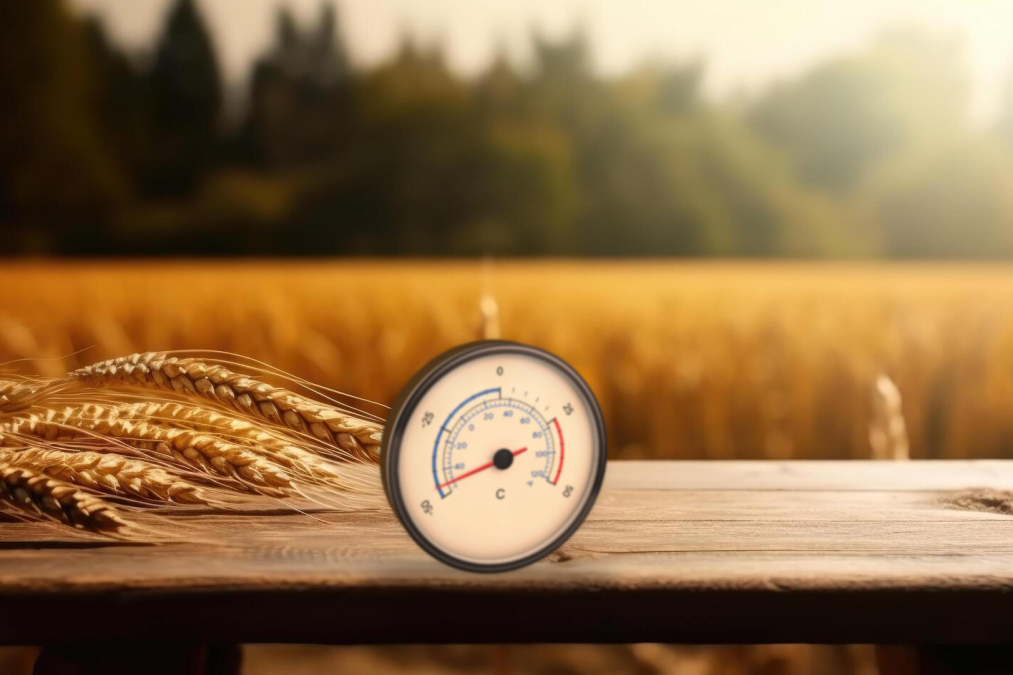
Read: value=-45 unit=°C
